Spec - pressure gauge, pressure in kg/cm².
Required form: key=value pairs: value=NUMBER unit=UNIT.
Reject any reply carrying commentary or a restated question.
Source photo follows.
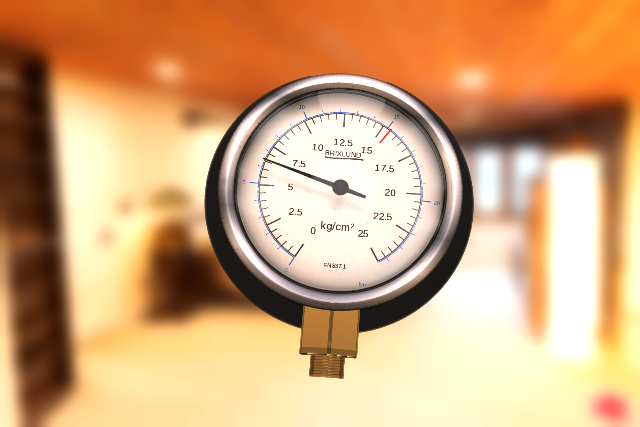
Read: value=6.5 unit=kg/cm²
